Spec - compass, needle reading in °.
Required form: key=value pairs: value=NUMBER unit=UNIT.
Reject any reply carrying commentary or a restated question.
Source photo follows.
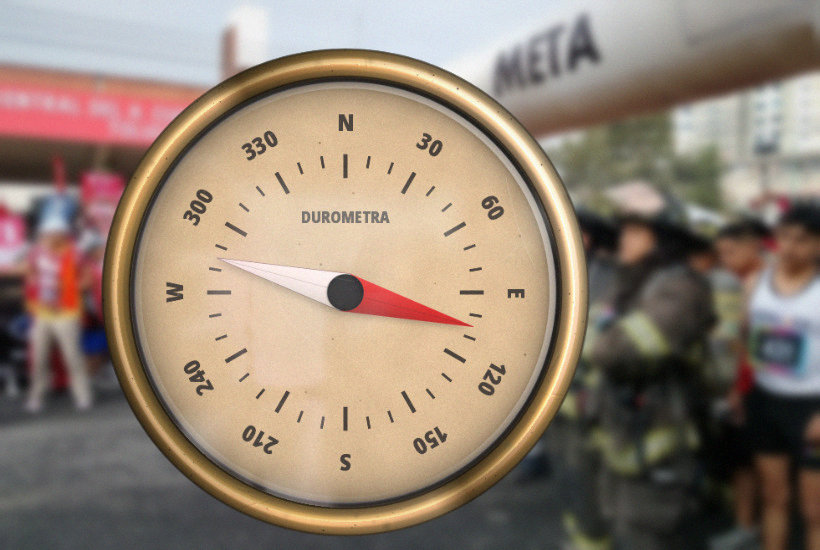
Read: value=105 unit=°
